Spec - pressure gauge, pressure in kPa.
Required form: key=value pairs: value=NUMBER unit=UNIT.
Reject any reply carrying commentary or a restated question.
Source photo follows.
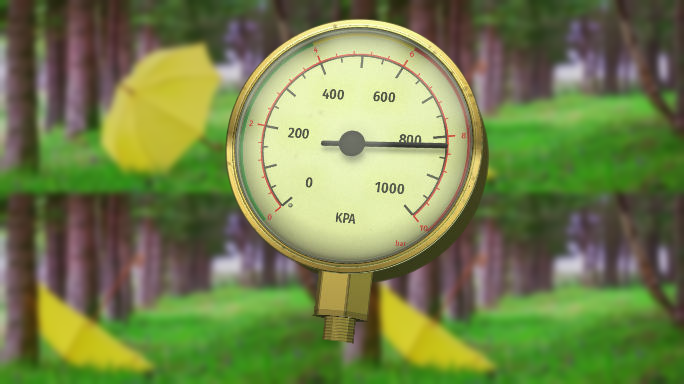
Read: value=825 unit=kPa
